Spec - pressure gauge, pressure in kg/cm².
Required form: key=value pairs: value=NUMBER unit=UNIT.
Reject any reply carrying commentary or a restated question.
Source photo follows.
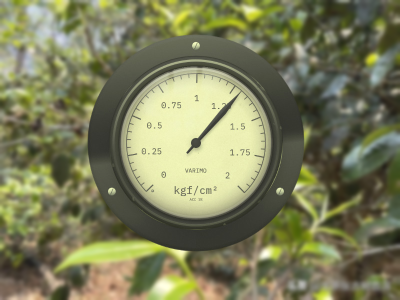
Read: value=1.3 unit=kg/cm²
